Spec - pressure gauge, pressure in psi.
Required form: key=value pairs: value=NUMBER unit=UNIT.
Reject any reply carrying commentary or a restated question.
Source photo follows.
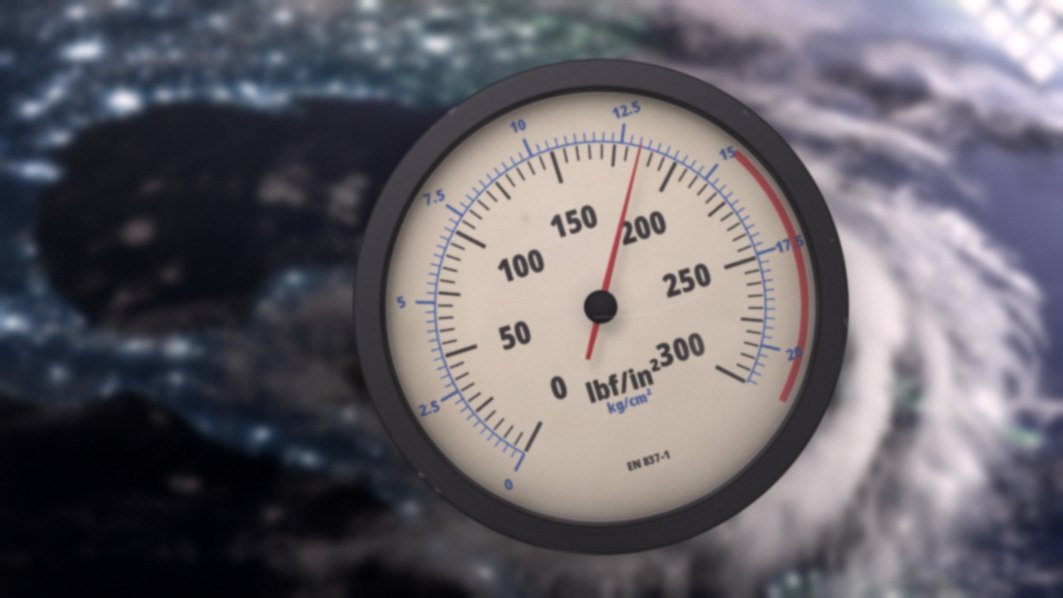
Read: value=185 unit=psi
